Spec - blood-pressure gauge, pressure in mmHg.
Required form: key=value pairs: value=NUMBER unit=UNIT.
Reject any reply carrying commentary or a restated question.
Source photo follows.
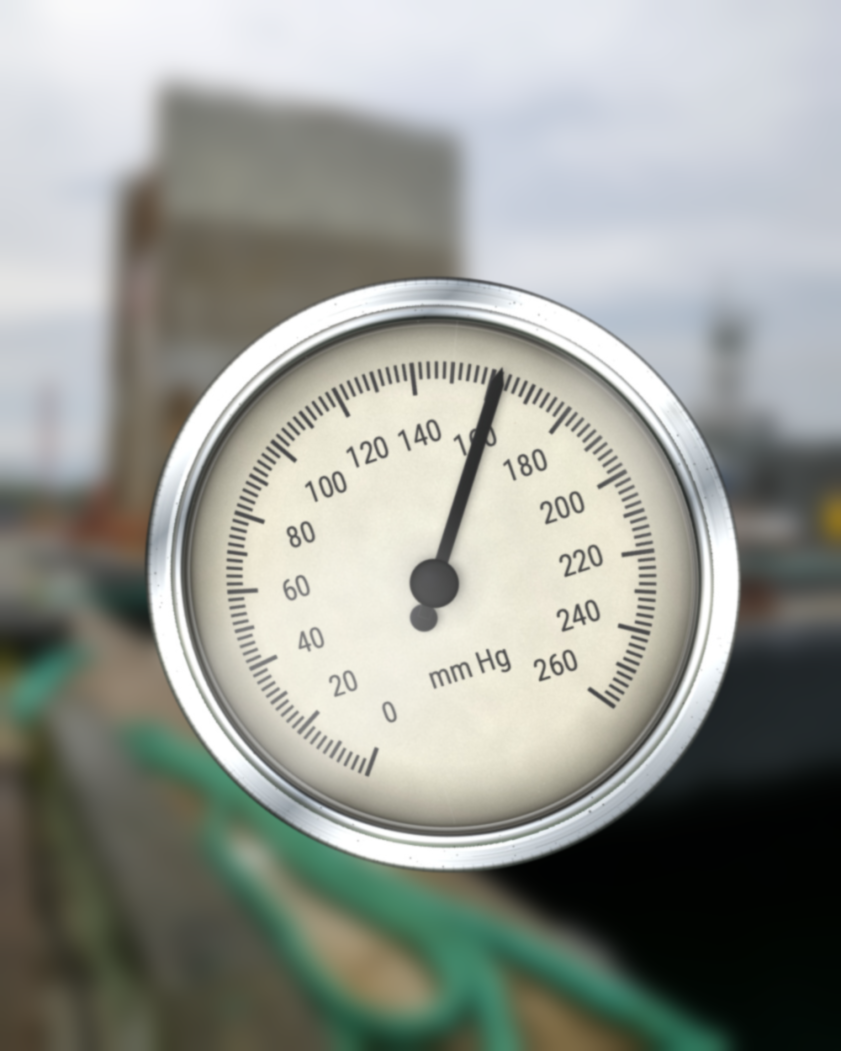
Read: value=162 unit=mmHg
